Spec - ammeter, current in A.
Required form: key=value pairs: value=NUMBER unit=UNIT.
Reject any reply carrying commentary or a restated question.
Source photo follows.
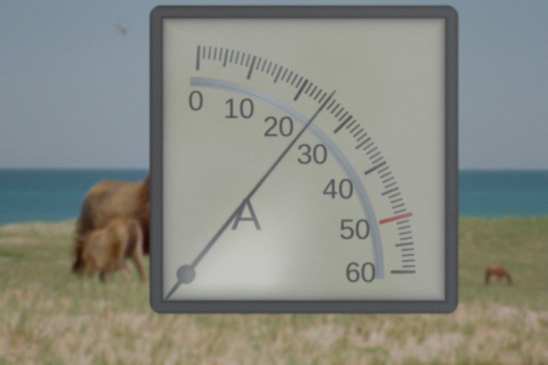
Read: value=25 unit=A
